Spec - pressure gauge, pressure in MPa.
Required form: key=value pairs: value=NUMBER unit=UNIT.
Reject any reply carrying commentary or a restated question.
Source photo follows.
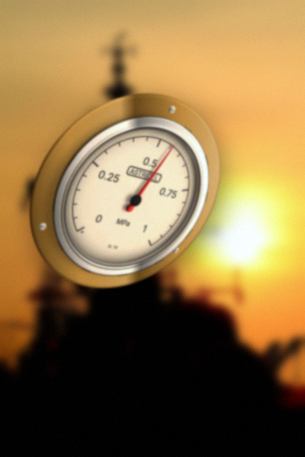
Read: value=0.55 unit=MPa
